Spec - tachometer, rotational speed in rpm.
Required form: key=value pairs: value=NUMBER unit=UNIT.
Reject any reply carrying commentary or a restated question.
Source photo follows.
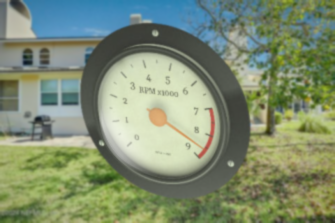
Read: value=8500 unit=rpm
